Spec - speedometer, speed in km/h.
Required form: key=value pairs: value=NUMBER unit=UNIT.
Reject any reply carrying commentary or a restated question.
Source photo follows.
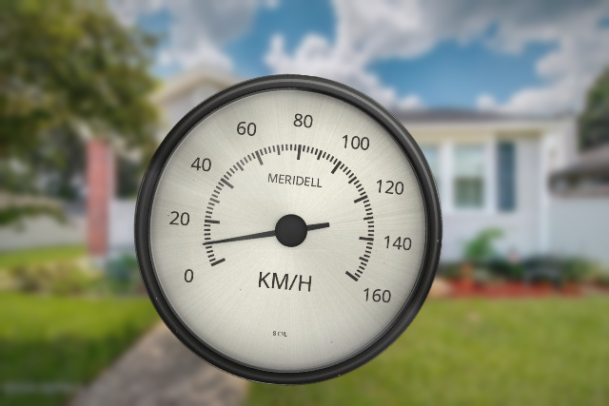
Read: value=10 unit=km/h
